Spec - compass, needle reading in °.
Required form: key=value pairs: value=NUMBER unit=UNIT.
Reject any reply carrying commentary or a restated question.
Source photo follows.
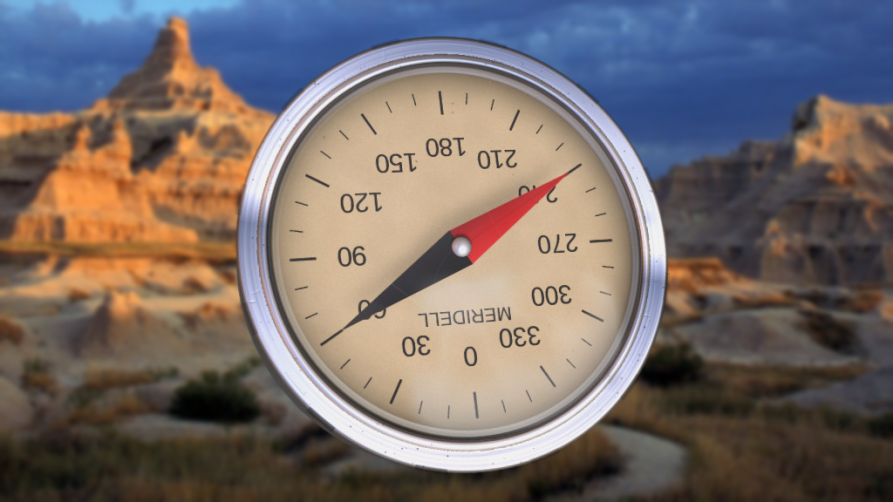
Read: value=240 unit=°
